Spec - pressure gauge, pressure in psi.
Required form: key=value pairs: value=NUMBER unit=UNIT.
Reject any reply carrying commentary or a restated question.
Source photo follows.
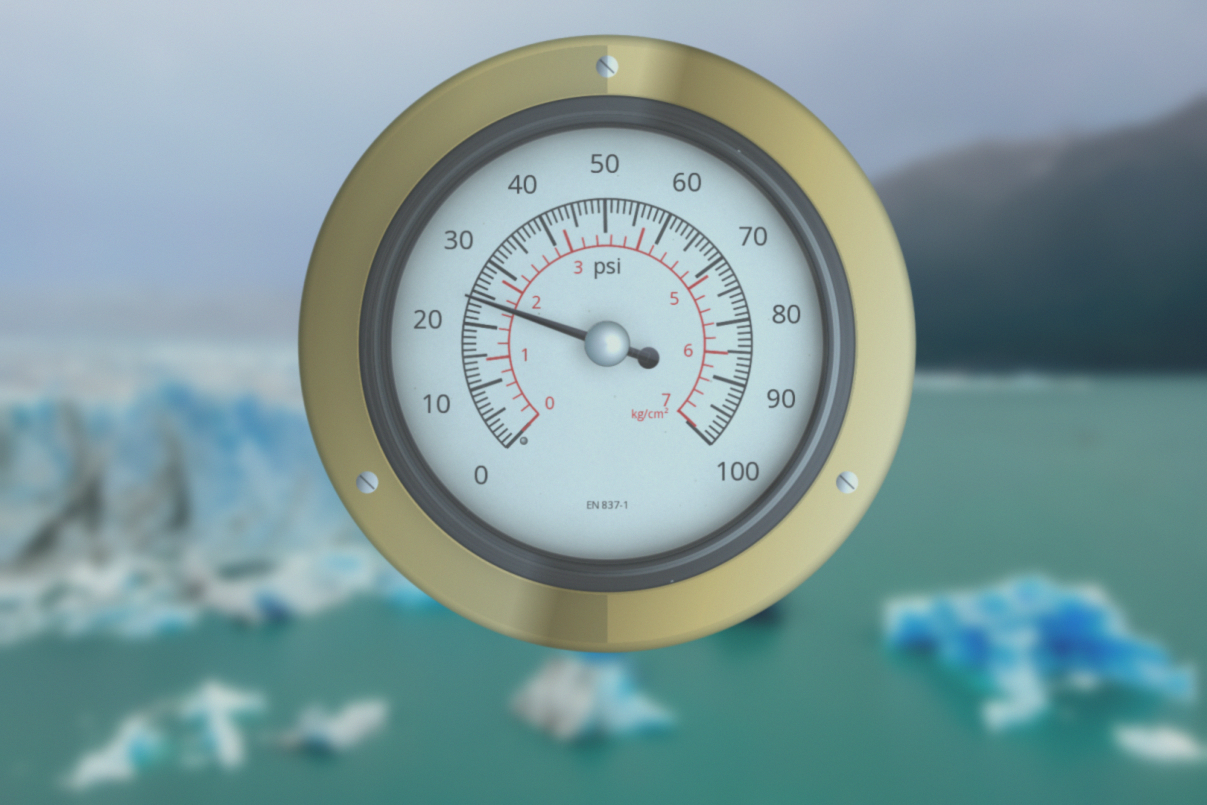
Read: value=24 unit=psi
